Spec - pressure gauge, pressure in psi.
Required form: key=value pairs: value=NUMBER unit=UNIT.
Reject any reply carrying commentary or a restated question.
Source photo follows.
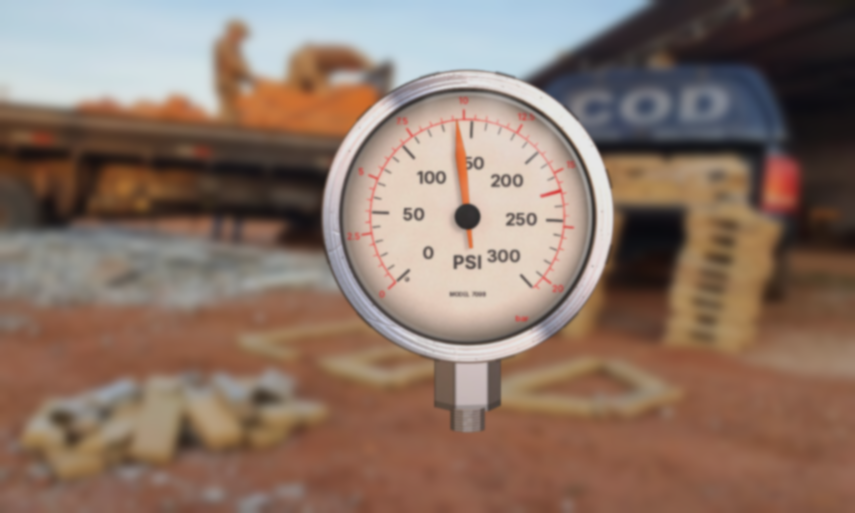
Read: value=140 unit=psi
